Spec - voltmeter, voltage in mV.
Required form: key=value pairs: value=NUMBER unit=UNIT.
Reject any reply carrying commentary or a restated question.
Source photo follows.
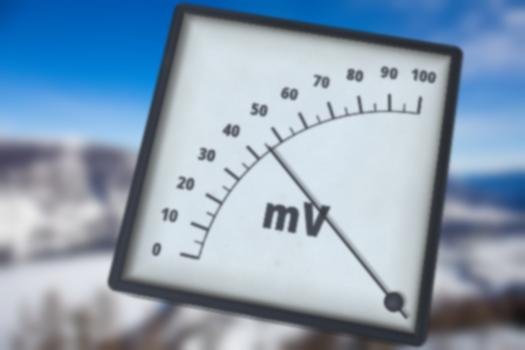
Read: value=45 unit=mV
